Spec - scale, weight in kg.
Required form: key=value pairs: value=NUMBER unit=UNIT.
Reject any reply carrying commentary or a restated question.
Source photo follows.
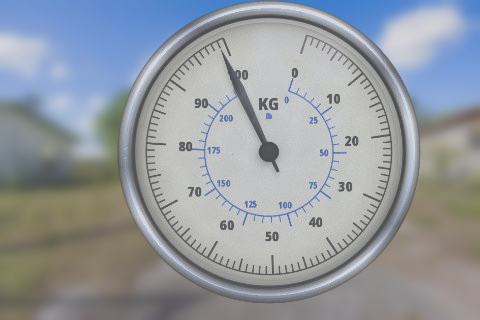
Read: value=99 unit=kg
